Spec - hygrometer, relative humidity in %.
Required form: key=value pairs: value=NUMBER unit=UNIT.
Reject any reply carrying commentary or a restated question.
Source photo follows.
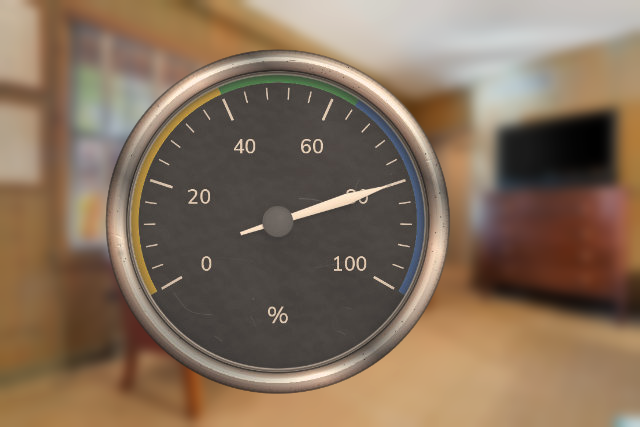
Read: value=80 unit=%
